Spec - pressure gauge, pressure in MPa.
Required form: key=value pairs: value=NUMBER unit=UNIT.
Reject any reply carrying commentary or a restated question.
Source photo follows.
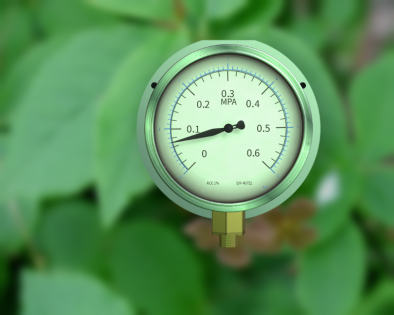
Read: value=0.07 unit=MPa
